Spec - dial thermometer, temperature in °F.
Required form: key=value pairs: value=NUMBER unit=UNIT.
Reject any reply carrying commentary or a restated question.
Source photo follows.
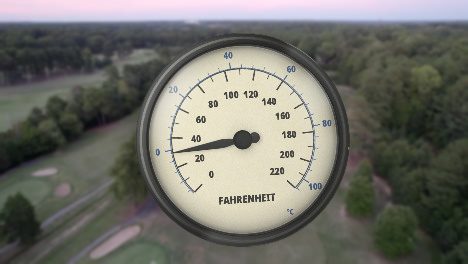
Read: value=30 unit=°F
